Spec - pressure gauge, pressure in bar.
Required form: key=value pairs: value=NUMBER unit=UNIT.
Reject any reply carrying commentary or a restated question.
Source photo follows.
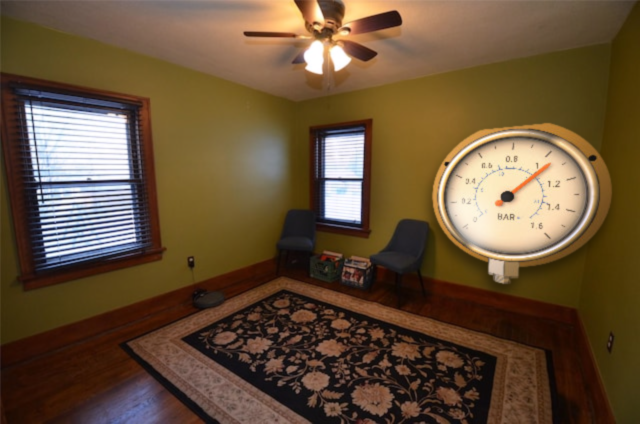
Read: value=1.05 unit=bar
